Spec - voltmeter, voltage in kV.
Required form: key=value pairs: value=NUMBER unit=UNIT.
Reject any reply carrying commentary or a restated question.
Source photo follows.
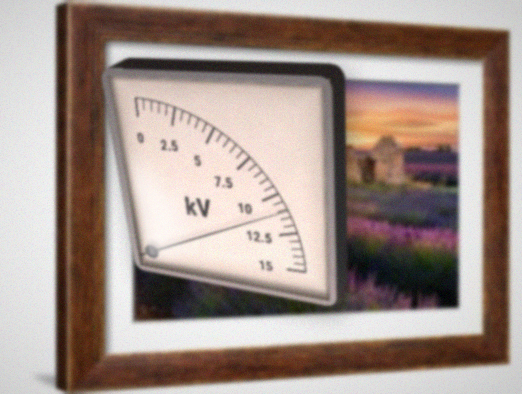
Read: value=11 unit=kV
